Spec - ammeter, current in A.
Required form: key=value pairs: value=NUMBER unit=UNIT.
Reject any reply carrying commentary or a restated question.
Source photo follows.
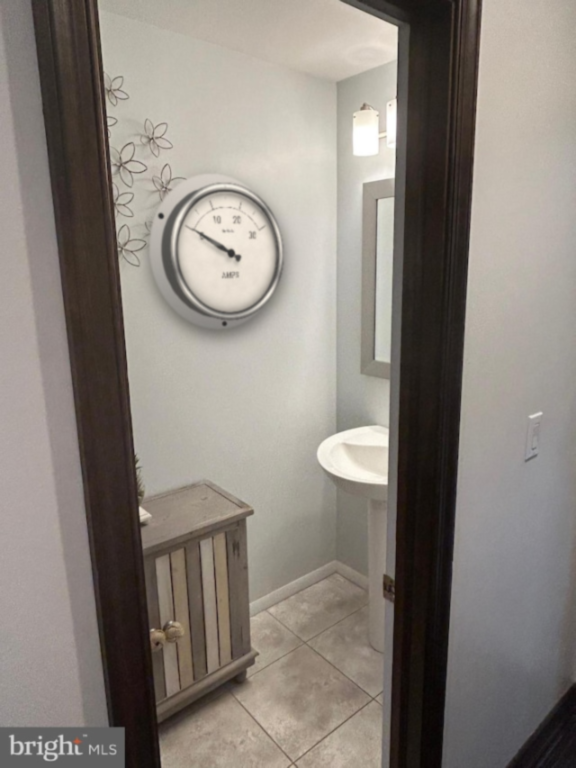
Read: value=0 unit=A
